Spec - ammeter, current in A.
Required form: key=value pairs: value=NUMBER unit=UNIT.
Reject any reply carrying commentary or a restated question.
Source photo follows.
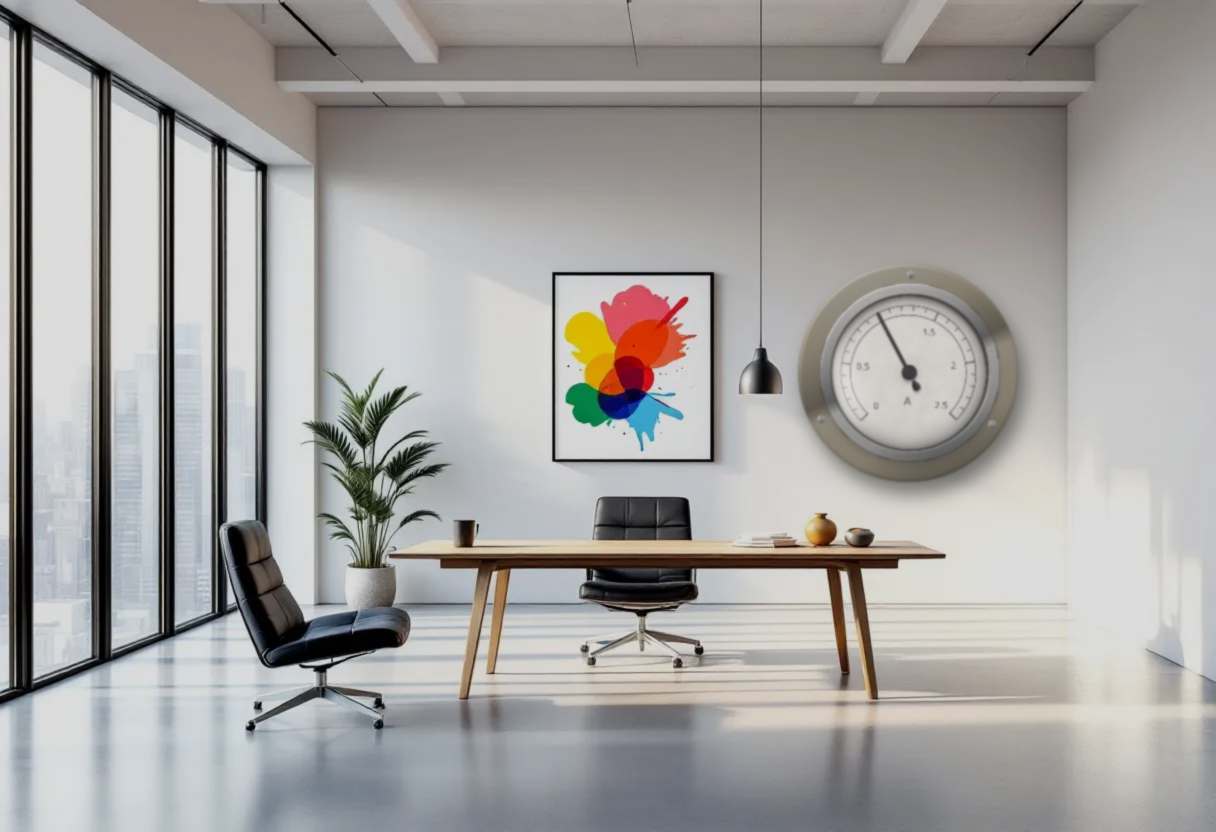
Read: value=1 unit=A
